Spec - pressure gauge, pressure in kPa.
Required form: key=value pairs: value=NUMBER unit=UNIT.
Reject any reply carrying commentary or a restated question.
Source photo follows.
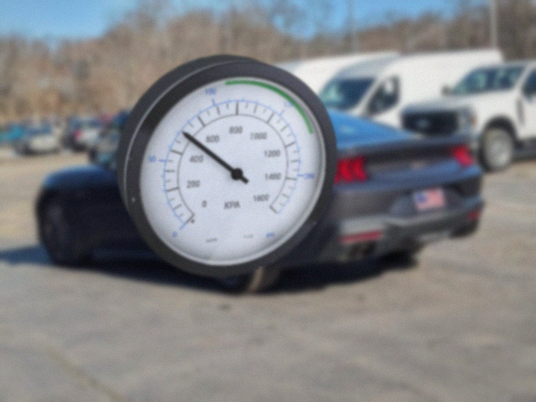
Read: value=500 unit=kPa
